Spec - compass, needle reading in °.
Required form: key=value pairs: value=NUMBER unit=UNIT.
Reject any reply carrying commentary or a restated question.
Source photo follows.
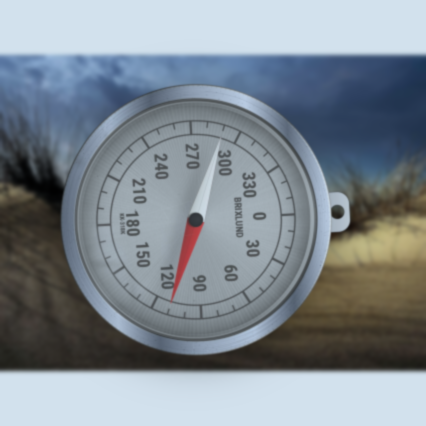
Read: value=110 unit=°
